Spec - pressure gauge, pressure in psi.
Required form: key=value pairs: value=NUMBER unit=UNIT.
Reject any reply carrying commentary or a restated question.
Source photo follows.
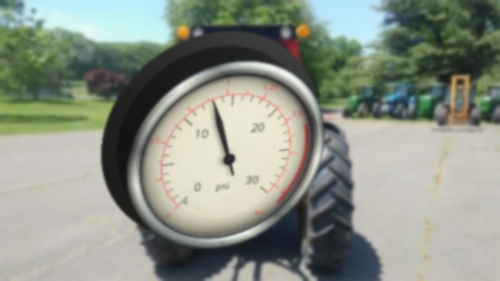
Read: value=13 unit=psi
